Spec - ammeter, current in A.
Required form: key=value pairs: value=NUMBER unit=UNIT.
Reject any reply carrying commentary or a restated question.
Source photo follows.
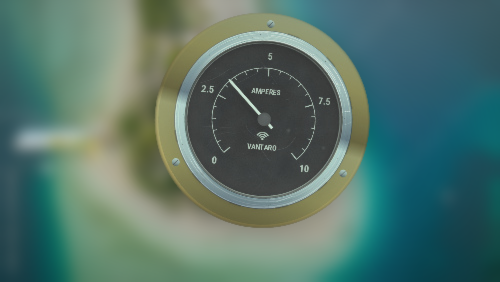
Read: value=3.25 unit=A
